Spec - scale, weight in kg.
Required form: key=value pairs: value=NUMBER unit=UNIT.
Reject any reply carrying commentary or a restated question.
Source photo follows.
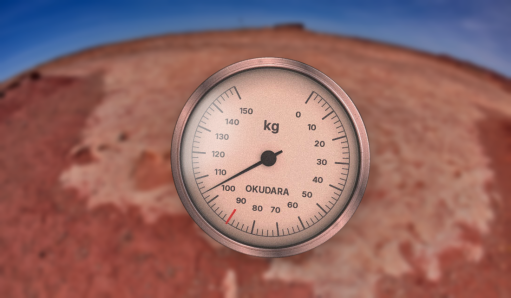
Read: value=104 unit=kg
